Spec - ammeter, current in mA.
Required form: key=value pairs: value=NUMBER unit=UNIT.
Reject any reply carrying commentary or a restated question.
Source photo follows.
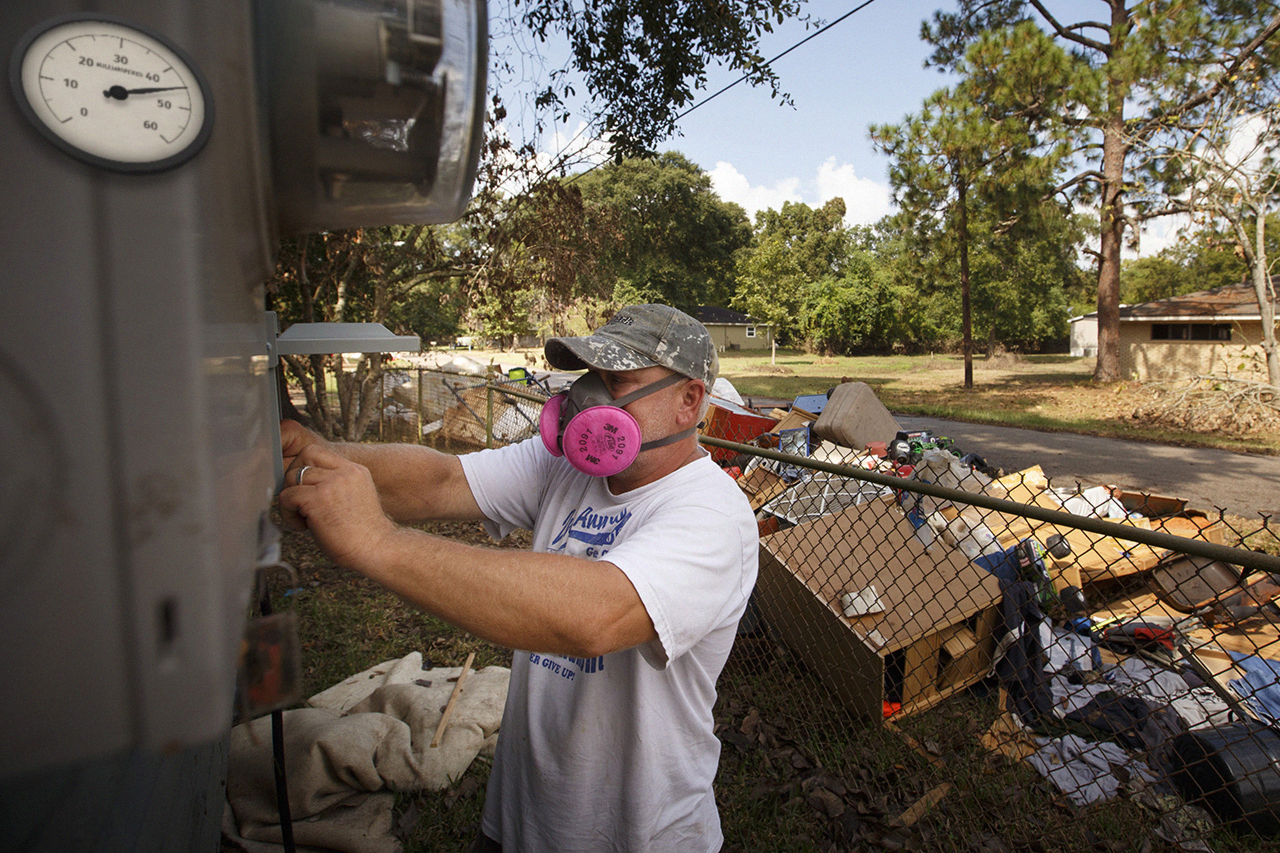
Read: value=45 unit=mA
